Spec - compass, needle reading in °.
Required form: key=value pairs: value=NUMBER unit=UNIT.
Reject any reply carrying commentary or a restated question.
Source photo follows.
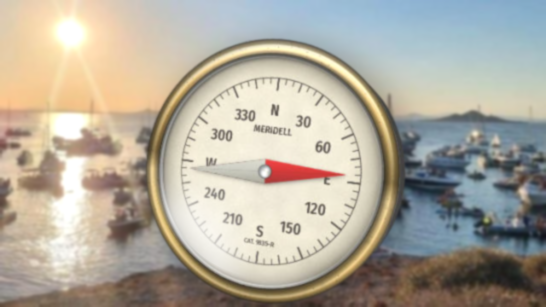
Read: value=85 unit=°
